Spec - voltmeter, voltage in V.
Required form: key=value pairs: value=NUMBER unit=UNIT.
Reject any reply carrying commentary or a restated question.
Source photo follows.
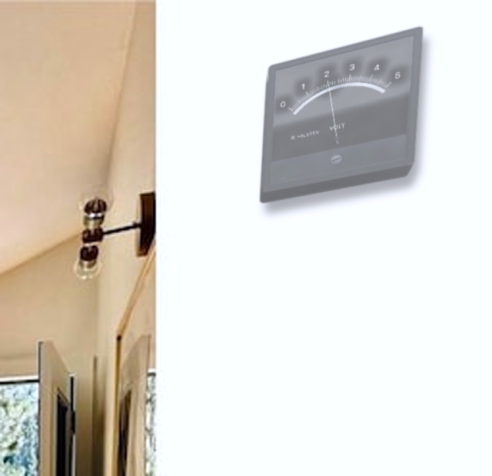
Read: value=2 unit=V
